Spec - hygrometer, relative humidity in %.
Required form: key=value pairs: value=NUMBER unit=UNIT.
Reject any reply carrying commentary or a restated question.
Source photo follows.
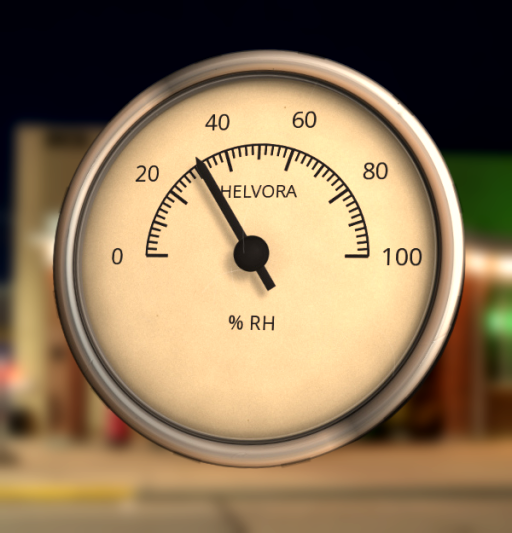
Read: value=32 unit=%
